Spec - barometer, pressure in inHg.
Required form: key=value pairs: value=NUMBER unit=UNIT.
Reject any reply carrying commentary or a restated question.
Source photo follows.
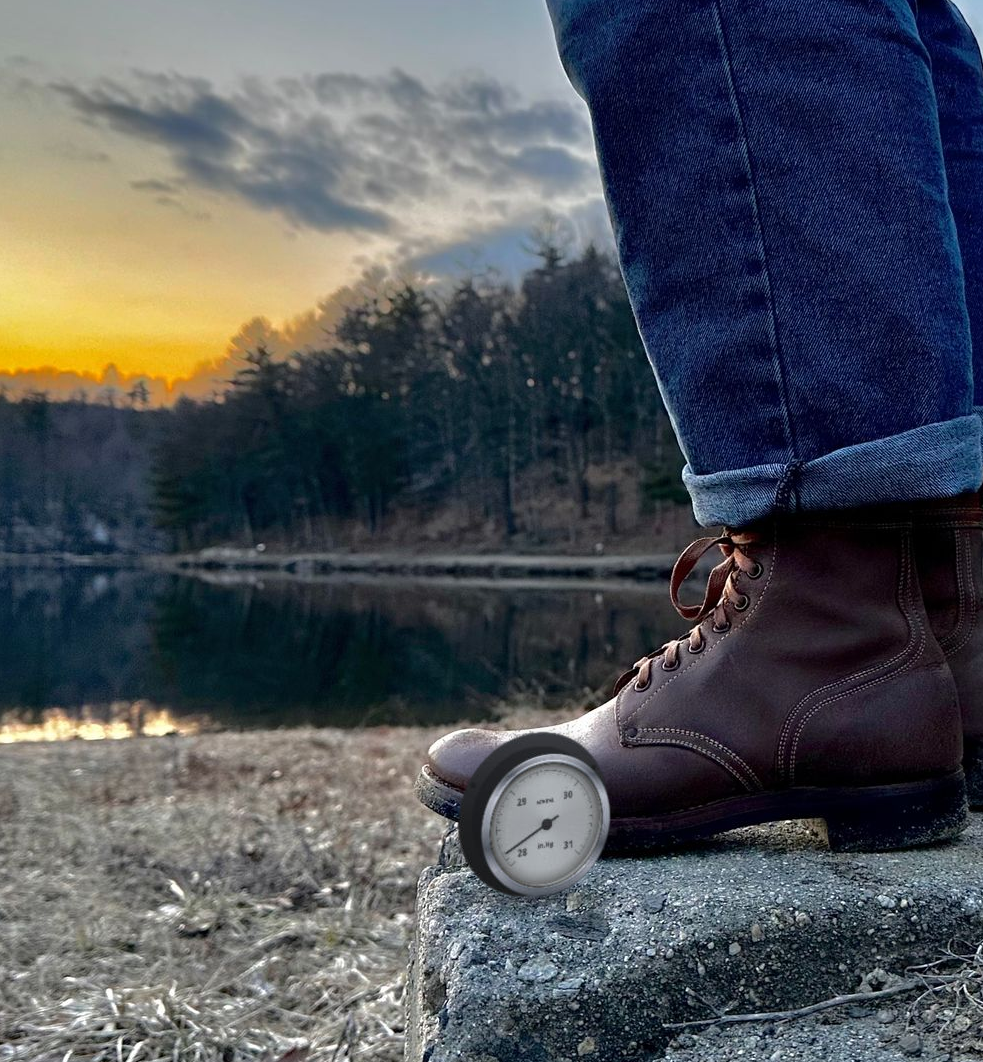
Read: value=28.2 unit=inHg
